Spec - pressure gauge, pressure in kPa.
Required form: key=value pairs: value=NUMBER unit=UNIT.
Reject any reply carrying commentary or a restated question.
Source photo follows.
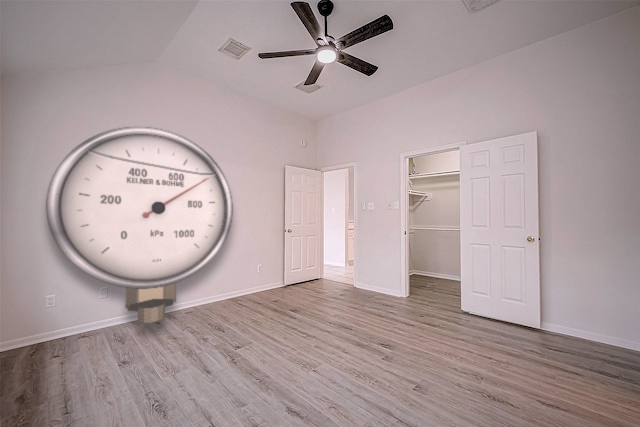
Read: value=700 unit=kPa
